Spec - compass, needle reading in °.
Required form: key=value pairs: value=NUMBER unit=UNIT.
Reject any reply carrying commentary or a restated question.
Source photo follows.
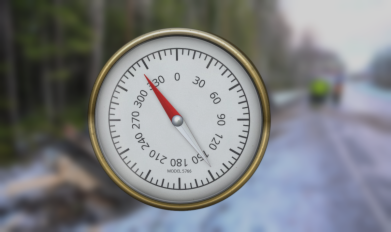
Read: value=325 unit=°
